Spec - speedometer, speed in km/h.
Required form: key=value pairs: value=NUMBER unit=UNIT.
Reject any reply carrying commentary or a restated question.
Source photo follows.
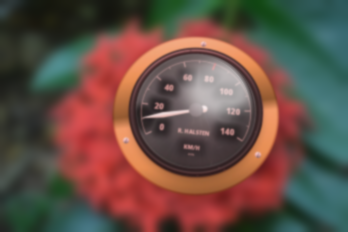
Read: value=10 unit=km/h
